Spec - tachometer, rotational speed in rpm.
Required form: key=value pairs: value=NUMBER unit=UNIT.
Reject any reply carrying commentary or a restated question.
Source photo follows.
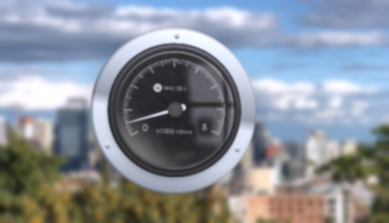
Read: value=500 unit=rpm
